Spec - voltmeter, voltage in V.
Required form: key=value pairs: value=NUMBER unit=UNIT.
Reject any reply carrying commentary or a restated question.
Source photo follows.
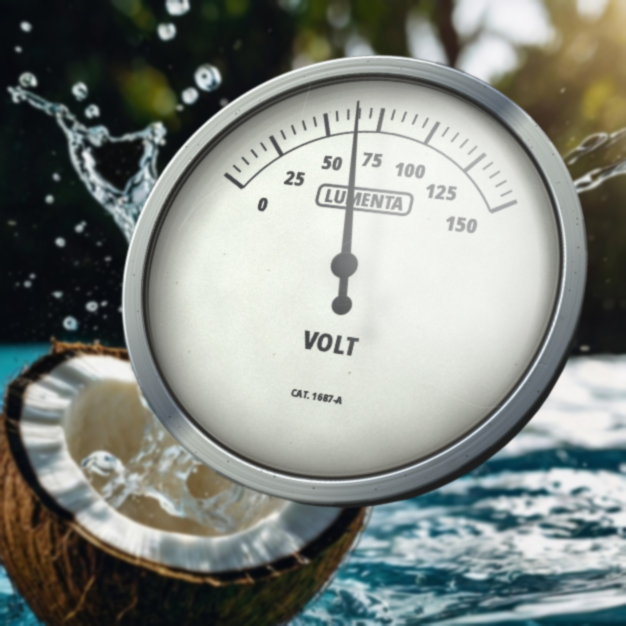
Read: value=65 unit=V
